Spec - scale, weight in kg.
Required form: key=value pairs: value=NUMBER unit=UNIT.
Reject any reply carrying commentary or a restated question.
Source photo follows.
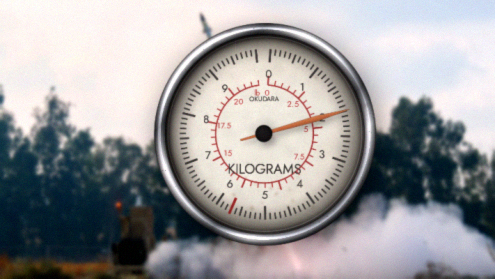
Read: value=2 unit=kg
